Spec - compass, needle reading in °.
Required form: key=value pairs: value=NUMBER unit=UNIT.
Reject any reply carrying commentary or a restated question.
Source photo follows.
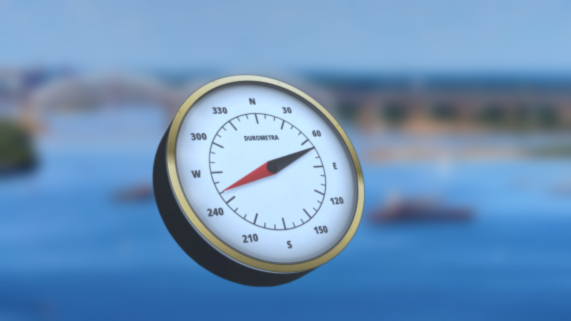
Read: value=250 unit=°
